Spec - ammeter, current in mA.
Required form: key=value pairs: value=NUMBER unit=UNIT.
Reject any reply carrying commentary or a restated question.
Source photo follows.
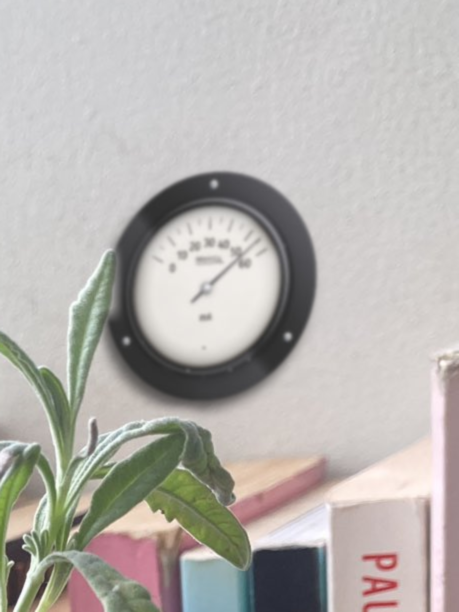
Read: value=55 unit=mA
